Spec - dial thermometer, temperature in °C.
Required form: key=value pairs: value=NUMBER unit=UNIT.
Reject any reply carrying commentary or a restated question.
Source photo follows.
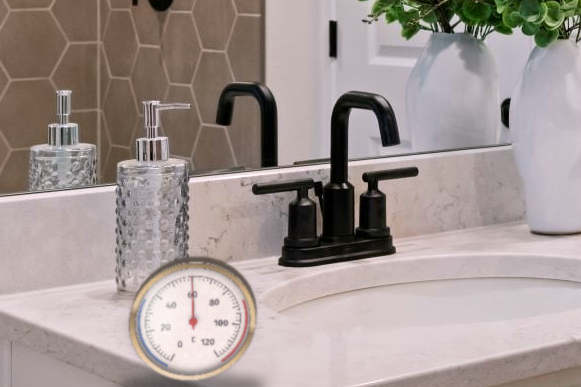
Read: value=60 unit=°C
